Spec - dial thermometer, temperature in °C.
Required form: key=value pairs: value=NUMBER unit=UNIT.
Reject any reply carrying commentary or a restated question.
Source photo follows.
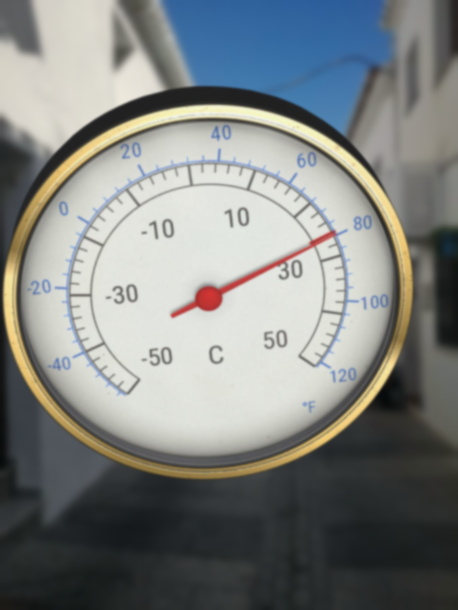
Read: value=26 unit=°C
